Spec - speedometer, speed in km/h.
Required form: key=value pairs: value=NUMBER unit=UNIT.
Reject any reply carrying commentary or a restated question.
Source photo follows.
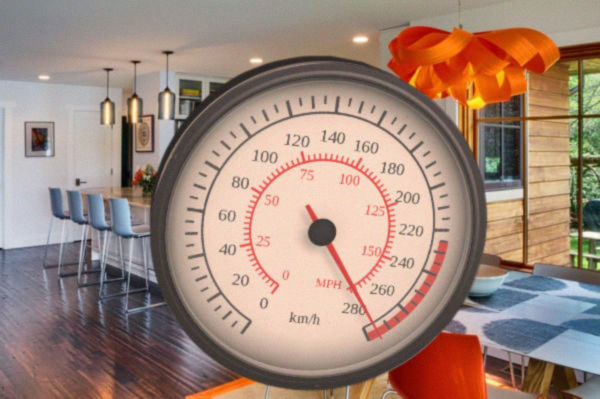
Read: value=275 unit=km/h
